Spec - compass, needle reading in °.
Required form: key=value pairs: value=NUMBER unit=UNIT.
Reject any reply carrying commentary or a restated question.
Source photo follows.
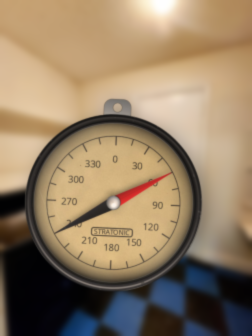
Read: value=60 unit=°
